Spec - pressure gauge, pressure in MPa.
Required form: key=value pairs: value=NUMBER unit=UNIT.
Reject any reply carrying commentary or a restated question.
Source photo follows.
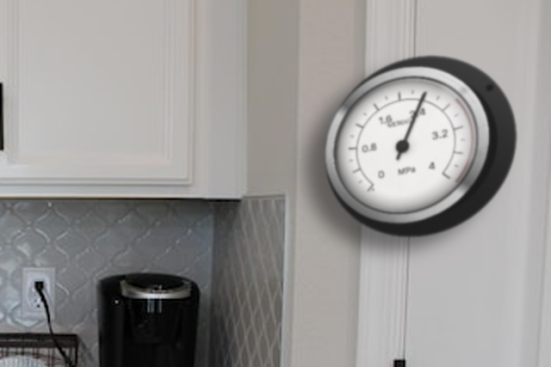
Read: value=2.4 unit=MPa
